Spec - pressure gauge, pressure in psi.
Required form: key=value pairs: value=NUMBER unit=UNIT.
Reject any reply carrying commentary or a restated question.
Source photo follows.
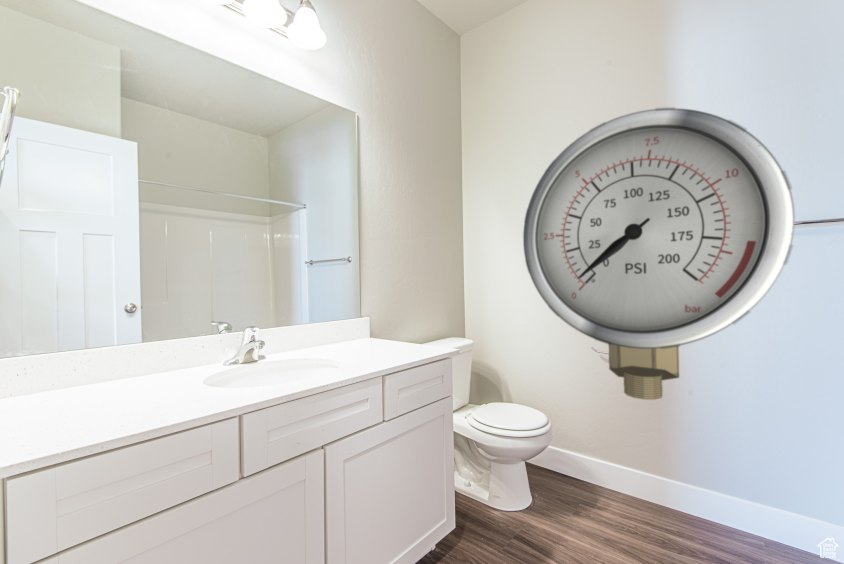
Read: value=5 unit=psi
